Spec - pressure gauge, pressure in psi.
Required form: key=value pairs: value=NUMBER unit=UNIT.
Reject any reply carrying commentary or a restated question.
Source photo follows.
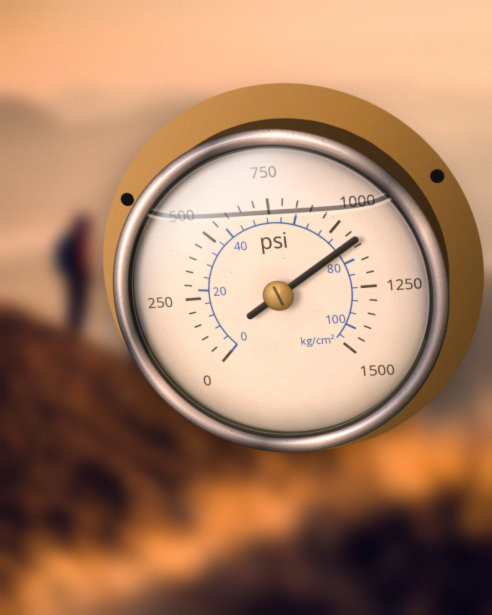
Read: value=1075 unit=psi
